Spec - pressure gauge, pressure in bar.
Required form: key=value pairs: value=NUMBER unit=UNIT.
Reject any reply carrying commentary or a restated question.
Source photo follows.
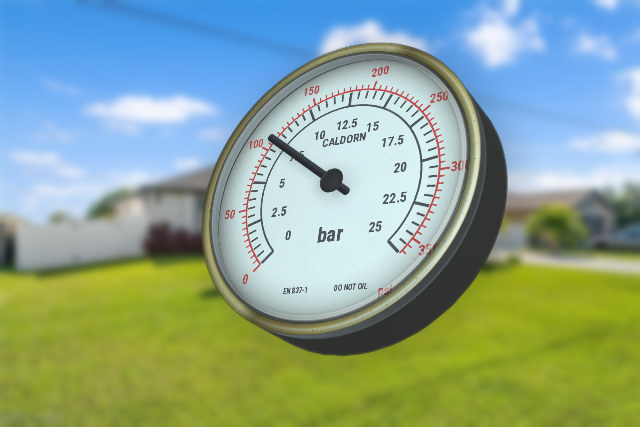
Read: value=7.5 unit=bar
